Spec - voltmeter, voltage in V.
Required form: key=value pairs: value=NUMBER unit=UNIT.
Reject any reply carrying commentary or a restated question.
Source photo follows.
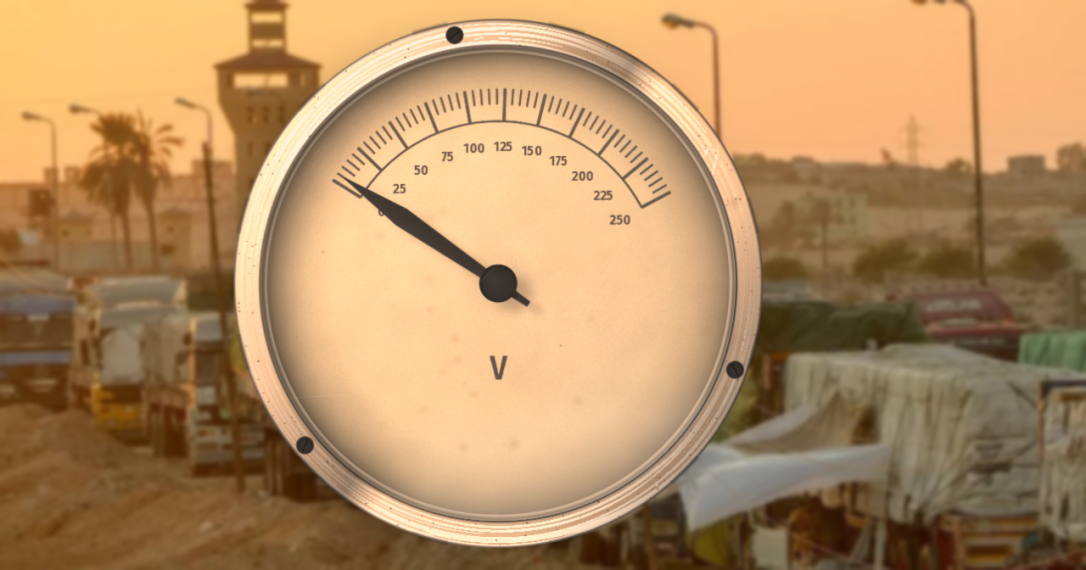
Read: value=5 unit=V
